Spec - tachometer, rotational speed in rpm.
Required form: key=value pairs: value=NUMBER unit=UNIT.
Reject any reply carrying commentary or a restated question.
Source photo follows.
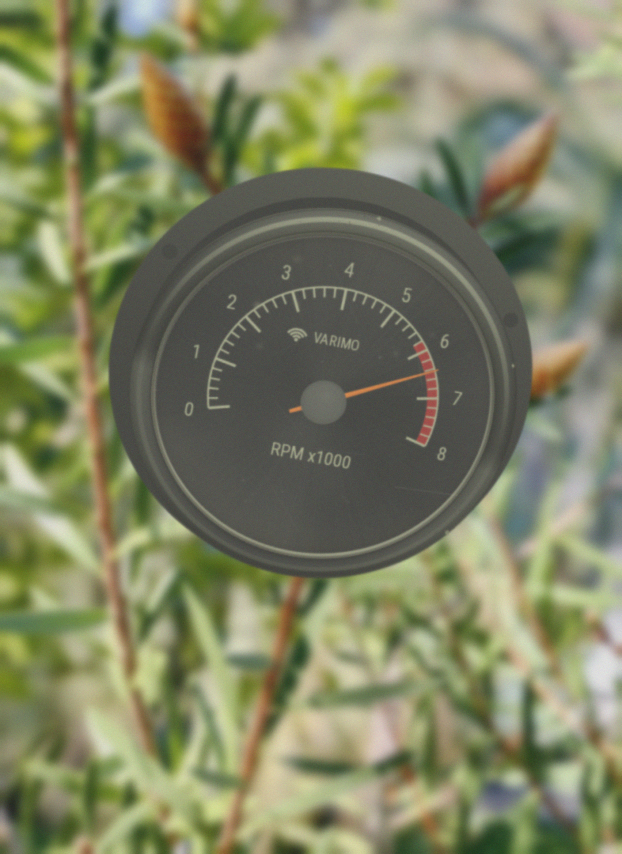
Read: value=6400 unit=rpm
